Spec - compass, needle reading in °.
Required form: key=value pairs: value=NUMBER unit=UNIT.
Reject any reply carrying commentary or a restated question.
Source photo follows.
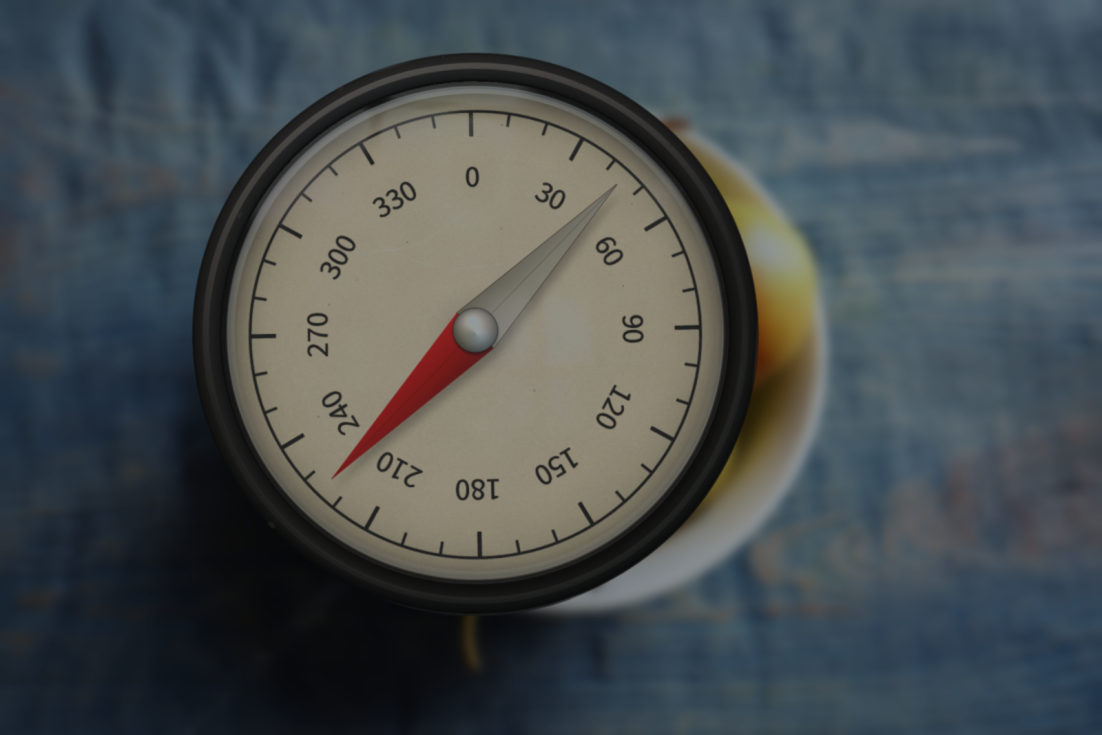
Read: value=225 unit=°
